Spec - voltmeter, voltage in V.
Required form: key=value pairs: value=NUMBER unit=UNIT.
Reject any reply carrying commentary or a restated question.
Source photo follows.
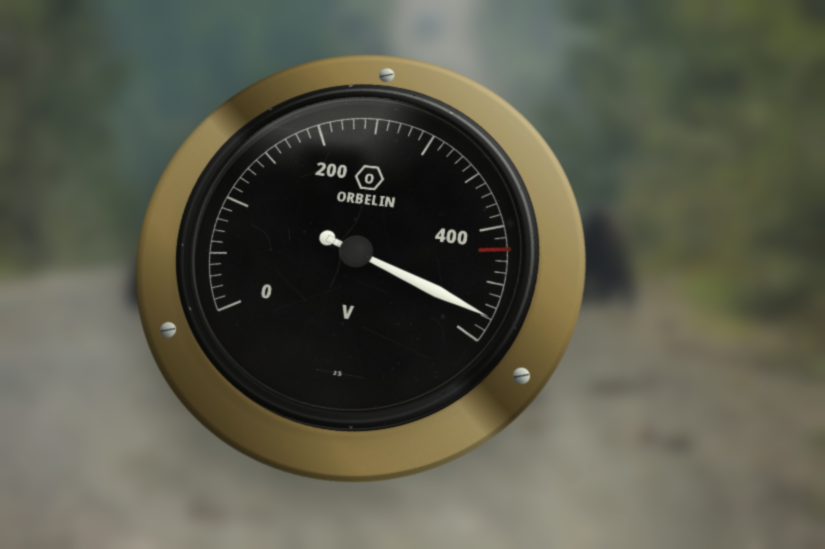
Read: value=480 unit=V
